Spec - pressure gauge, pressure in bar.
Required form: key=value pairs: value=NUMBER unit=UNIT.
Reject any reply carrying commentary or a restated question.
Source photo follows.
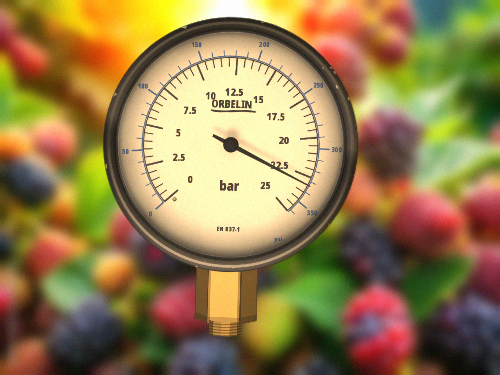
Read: value=23 unit=bar
